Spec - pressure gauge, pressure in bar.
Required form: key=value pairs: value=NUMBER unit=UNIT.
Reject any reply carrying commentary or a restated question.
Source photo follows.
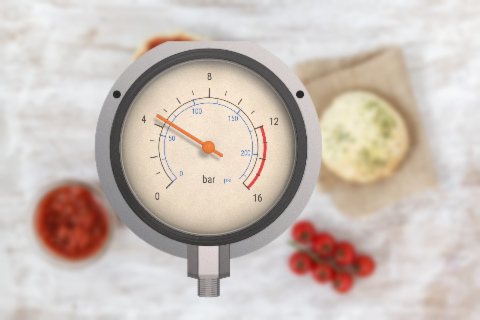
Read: value=4.5 unit=bar
